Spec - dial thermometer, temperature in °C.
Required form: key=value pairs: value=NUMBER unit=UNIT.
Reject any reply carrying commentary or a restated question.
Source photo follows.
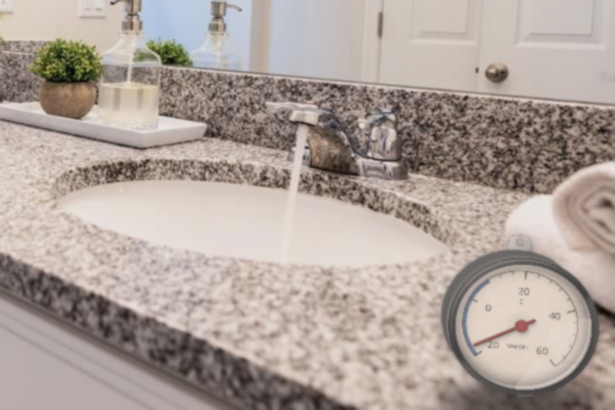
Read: value=-16 unit=°C
